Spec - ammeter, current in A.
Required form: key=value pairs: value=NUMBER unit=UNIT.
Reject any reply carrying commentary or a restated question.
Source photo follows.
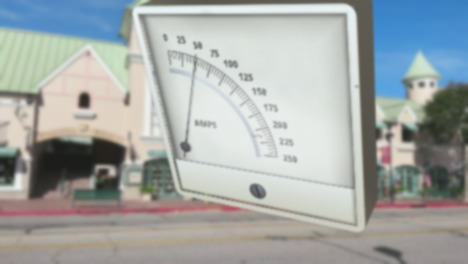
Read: value=50 unit=A
